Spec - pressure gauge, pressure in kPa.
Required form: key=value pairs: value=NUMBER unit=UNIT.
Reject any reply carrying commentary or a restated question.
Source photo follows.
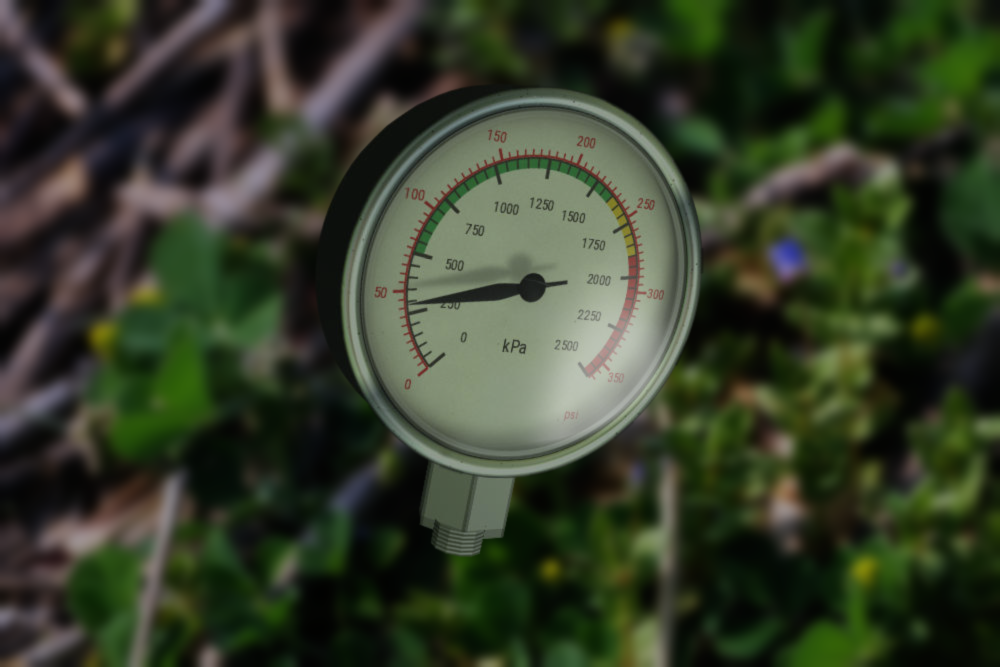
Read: value=300 unit=kPa
